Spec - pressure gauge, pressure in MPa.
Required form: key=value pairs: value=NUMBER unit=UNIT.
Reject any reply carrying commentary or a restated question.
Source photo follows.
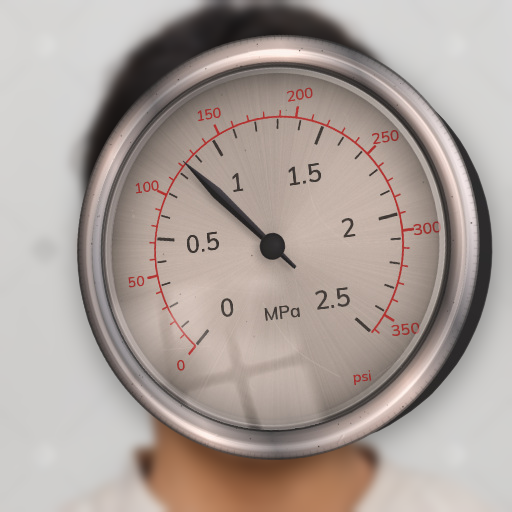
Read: value=0.85 unit=MPa
